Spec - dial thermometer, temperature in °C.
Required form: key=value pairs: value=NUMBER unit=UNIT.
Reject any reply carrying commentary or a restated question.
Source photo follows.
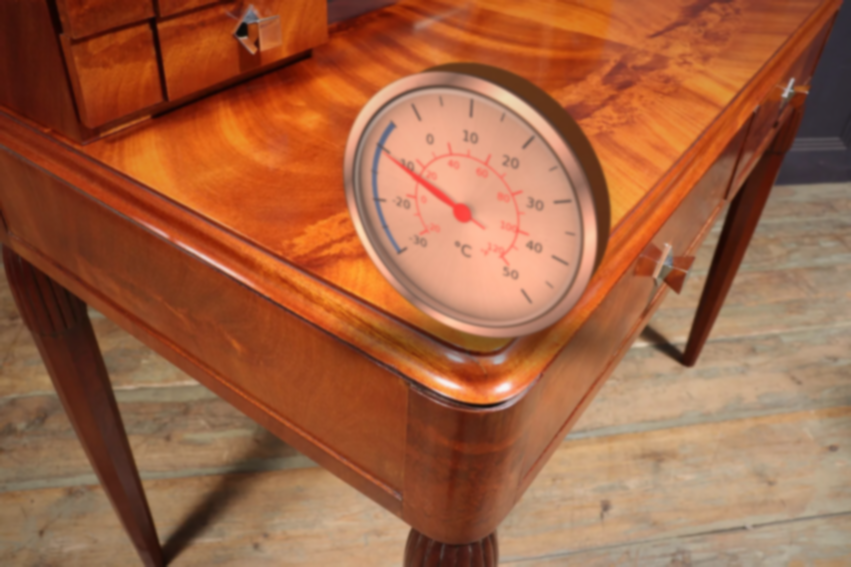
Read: value=-10 unit=°C
